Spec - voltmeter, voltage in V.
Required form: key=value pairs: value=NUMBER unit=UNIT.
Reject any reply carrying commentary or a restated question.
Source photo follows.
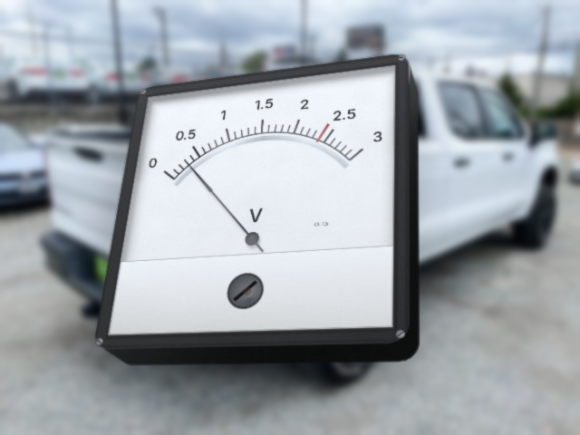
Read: value=0.3 unit=V
